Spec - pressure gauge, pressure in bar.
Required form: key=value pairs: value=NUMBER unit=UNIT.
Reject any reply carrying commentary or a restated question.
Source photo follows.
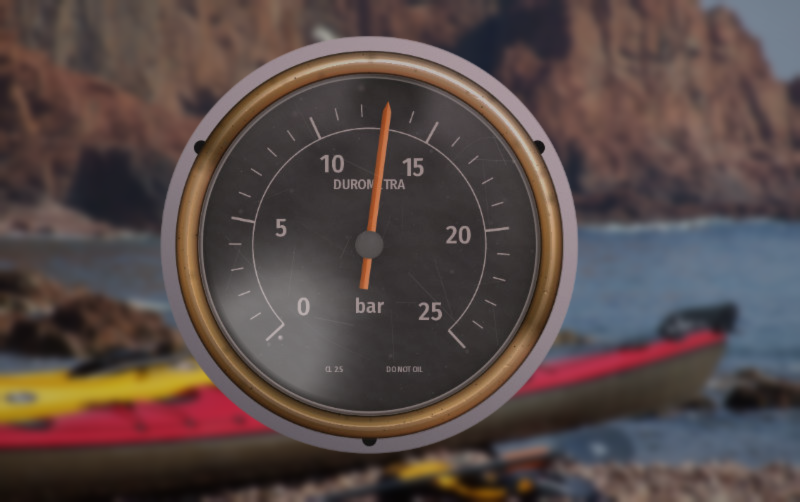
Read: value=13 unit=bar
